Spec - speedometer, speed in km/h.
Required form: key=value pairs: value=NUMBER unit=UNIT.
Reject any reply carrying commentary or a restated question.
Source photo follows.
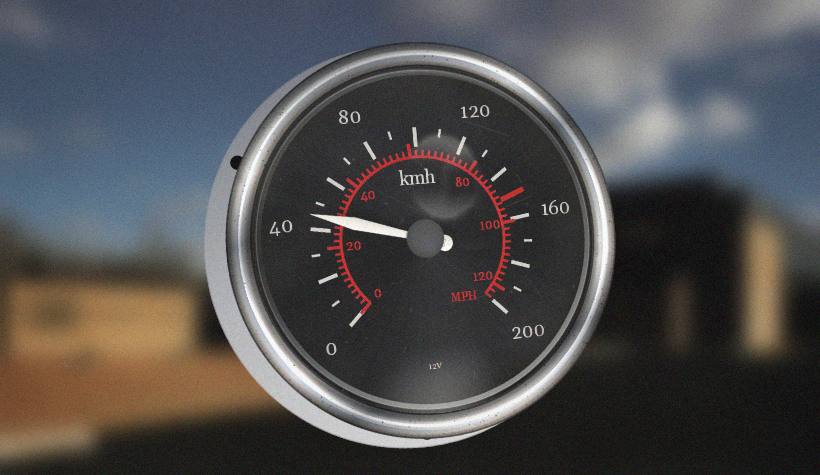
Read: value=45 unit=km/h
